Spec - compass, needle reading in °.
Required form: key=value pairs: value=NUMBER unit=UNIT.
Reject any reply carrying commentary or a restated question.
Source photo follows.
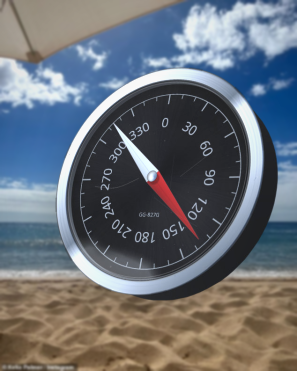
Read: value=135 unit=°
